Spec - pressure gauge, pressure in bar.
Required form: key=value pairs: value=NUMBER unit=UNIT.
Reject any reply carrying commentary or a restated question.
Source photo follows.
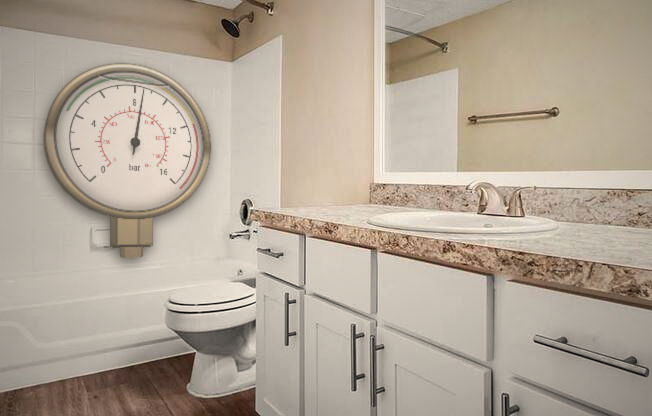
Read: value=8.5 unit=bar
